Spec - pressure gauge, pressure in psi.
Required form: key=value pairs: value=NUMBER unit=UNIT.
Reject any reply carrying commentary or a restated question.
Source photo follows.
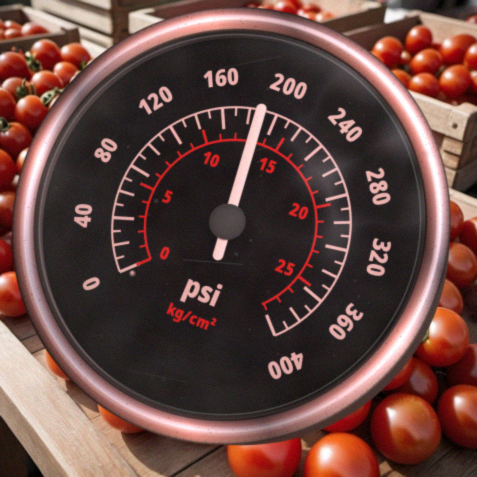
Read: value=190 unit=psi
